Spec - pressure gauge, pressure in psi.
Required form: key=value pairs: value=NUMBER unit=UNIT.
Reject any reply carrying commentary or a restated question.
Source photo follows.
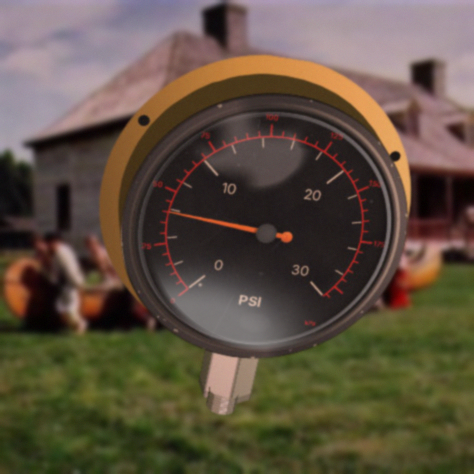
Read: value=6 unit=psi
